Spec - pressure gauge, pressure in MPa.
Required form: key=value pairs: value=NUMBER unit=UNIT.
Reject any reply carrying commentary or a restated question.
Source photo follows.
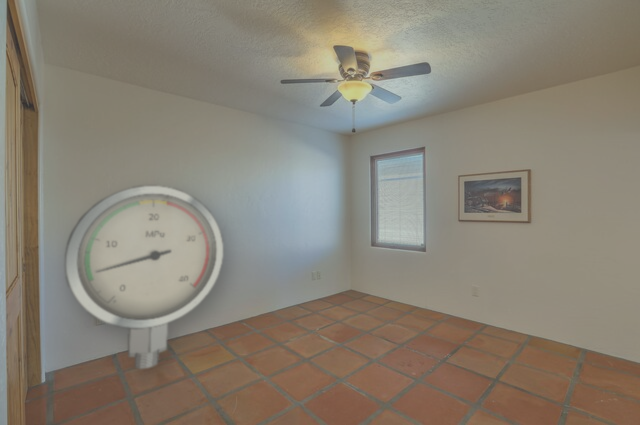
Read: value=5 unit=MPa
